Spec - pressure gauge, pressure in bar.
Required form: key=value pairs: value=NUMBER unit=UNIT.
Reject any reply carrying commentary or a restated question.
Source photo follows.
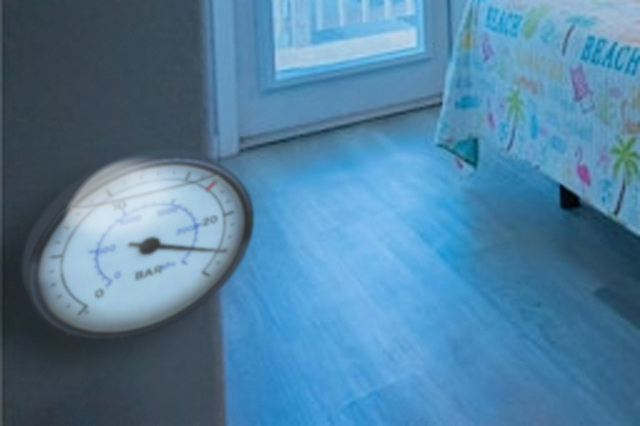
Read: value=23 unit=bar
